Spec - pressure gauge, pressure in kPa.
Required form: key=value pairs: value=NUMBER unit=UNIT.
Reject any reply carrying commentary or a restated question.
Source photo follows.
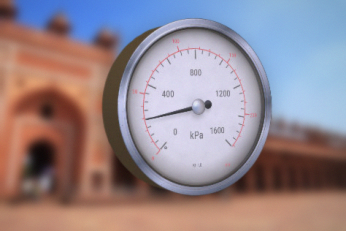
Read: value=200 unit=kPa
